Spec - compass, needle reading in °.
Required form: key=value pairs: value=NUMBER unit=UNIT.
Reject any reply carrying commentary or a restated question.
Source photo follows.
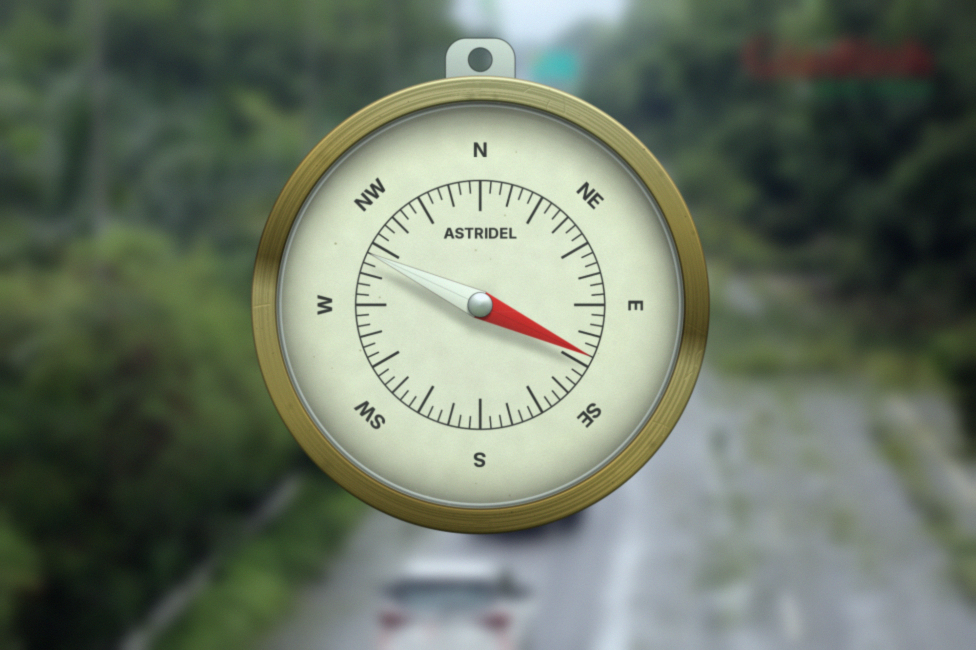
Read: value=115 unit=°
